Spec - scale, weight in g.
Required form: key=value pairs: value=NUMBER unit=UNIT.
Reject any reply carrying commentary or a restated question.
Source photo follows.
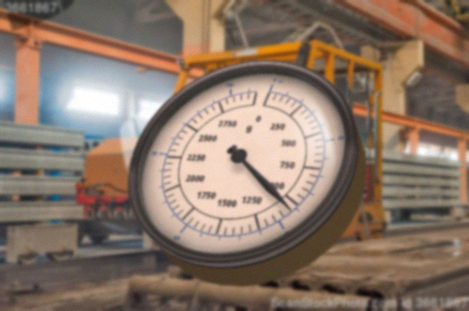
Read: value=1050 unit=g
